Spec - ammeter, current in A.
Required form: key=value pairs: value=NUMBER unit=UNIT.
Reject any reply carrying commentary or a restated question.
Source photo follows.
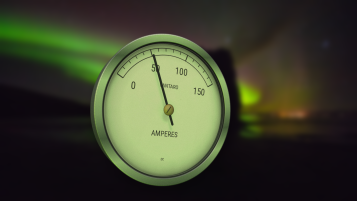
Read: value=50 unit=A
